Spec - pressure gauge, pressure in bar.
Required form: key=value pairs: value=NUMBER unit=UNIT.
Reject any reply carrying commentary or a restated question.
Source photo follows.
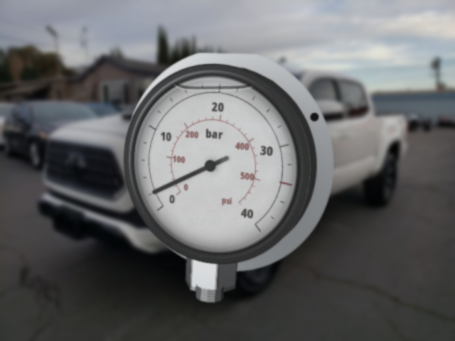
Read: value=2 unit=bar
